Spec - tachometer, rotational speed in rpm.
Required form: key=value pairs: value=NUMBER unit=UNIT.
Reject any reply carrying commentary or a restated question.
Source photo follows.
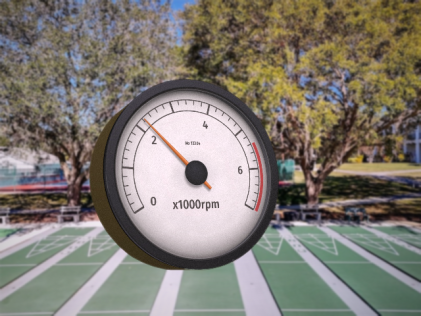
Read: value=2200 unit=rpm
